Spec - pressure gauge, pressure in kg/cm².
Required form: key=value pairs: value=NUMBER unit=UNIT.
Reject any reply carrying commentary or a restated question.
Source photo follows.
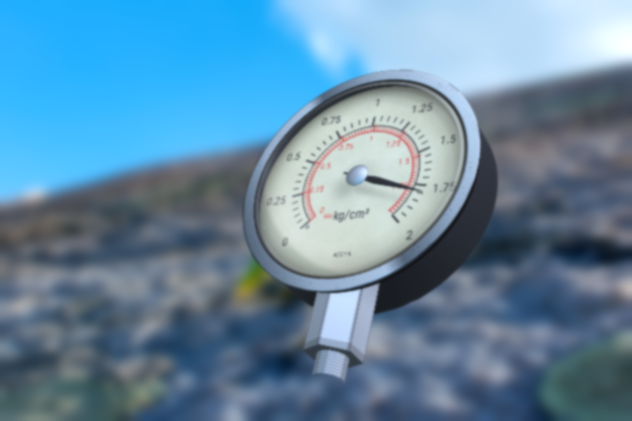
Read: value=1.8 unit=kg/cm²
